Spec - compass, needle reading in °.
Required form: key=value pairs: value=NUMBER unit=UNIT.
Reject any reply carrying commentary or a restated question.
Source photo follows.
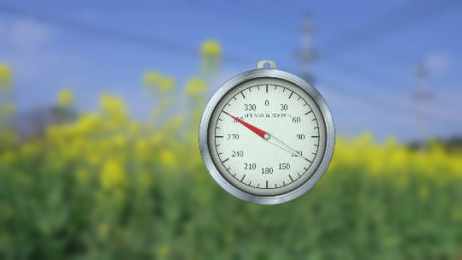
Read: value=300 unit=°
